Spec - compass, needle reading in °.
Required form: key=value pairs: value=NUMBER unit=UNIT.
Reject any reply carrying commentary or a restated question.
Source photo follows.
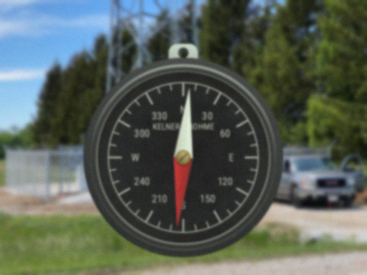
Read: value=185 unit=°
